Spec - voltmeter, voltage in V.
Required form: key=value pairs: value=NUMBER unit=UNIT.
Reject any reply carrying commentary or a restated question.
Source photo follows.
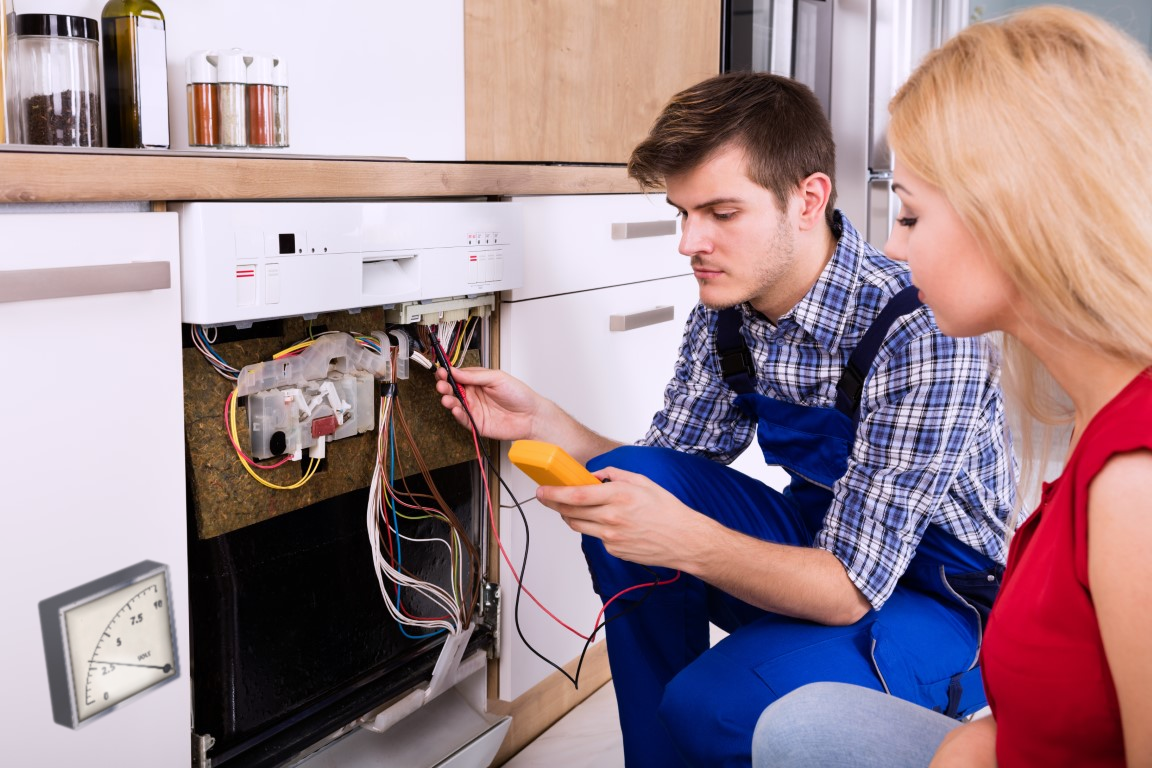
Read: value=3 unit=V
